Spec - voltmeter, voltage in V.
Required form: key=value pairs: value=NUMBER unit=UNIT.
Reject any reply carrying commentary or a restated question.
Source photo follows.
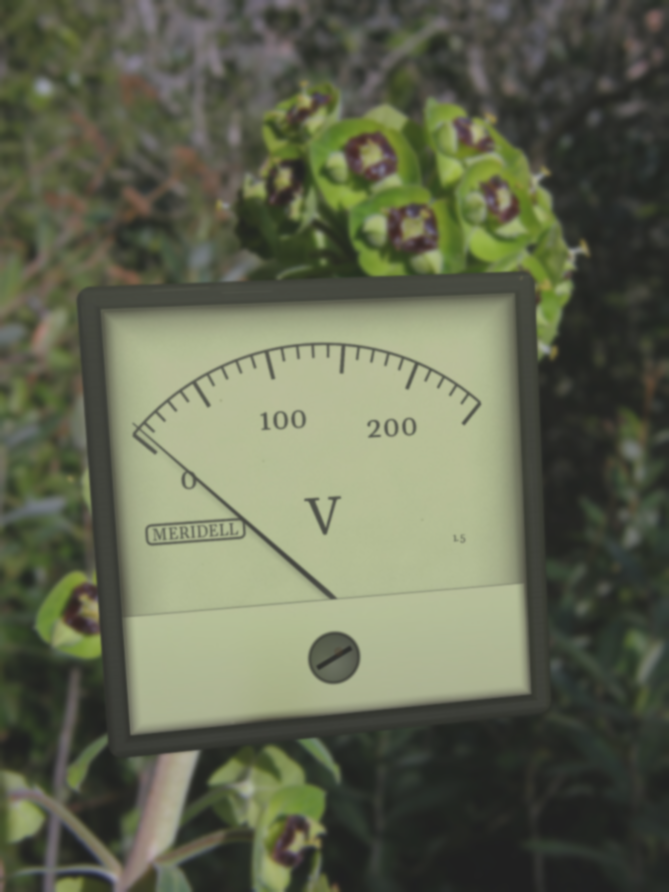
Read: value=5 unit=V
